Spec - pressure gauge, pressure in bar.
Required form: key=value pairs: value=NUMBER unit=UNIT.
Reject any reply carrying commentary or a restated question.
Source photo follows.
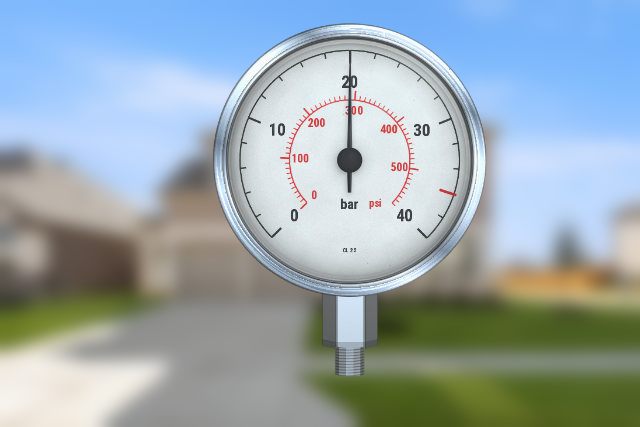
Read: value=20 unit=bar
